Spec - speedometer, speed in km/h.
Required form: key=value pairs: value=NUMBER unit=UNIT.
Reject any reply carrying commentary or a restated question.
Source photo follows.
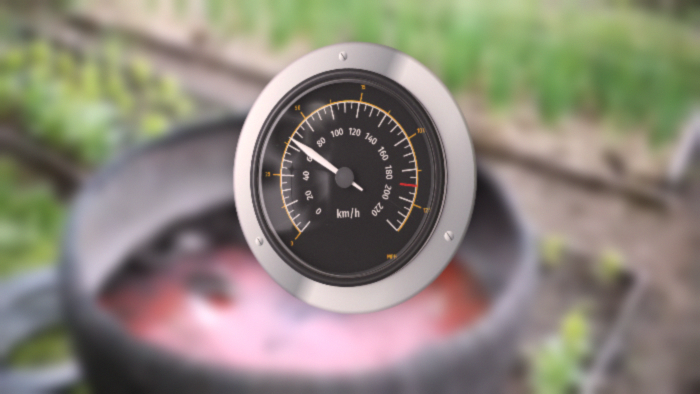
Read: value=65 unit=km/h
